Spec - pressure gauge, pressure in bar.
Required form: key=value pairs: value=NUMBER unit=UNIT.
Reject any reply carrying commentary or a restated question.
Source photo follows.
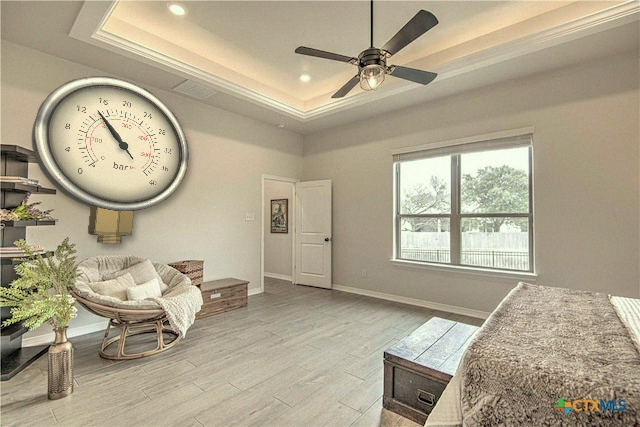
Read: value=14 unit=bar
